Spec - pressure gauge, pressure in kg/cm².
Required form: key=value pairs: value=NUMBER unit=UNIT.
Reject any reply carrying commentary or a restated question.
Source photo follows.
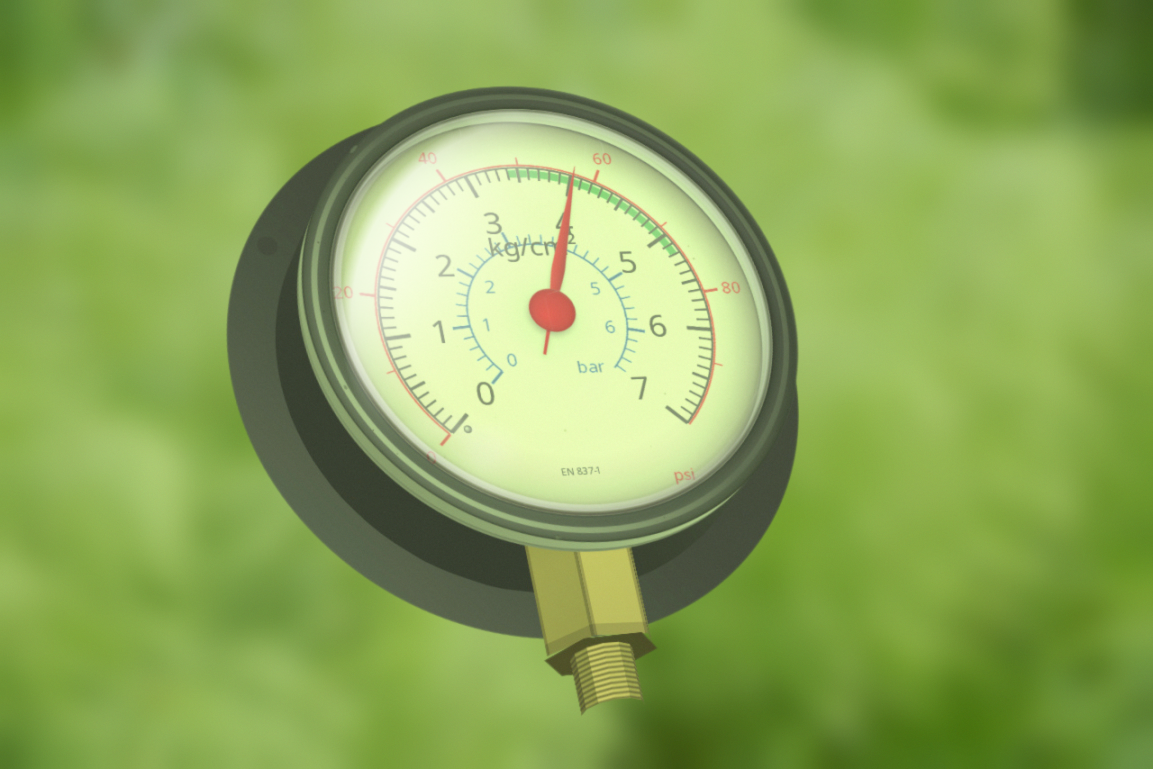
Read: value=4 unit=kg/cm²
